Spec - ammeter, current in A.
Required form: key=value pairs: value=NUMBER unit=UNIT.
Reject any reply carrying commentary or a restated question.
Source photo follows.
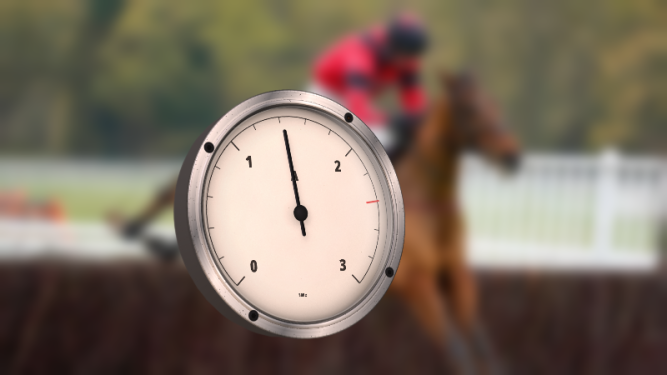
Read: value=1.4 unit=A
